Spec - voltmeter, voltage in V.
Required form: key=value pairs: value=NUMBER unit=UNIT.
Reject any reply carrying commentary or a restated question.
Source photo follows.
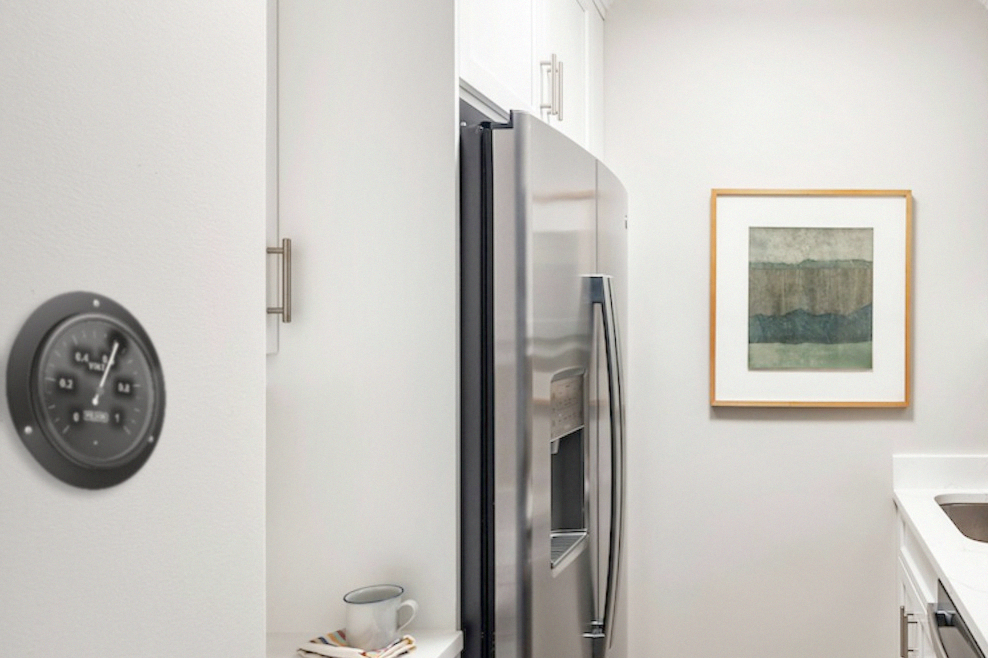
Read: value=0.6 unit=V
